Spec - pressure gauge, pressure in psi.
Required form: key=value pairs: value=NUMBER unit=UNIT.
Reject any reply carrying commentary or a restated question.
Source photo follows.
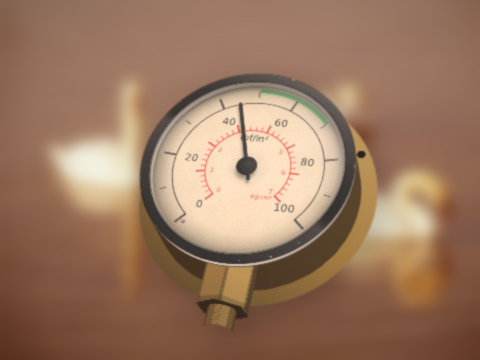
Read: value=45 unit=psi
